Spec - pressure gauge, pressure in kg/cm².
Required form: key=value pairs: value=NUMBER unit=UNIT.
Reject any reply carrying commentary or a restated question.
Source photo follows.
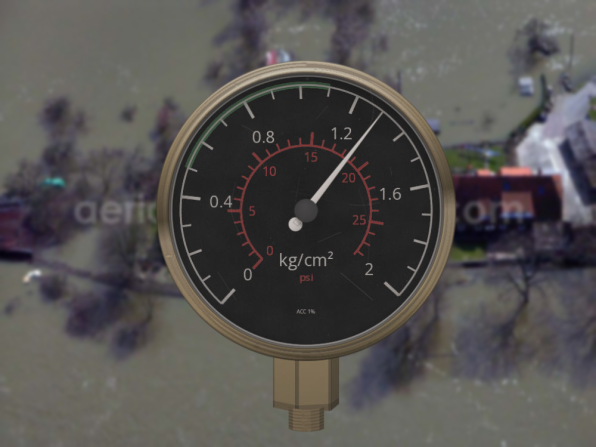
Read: value=1.3 unit=kg/cm²
